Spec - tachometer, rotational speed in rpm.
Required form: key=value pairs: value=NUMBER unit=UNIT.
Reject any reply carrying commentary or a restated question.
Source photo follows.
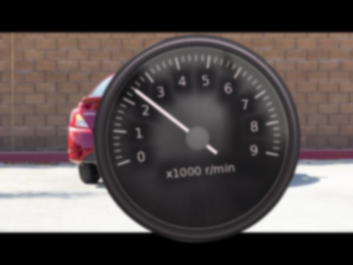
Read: value=2400 unit=rpm
